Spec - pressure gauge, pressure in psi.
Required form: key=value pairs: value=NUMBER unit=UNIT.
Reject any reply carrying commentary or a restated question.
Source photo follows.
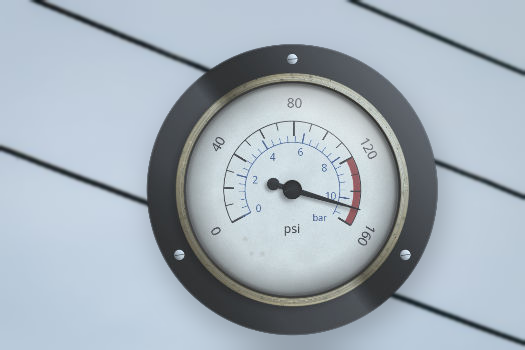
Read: value=150 unit=psi
